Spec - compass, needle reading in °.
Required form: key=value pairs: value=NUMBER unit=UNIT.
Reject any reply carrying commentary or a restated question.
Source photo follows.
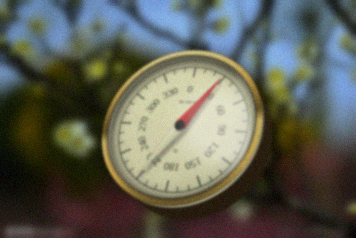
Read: value=30 unit=°
